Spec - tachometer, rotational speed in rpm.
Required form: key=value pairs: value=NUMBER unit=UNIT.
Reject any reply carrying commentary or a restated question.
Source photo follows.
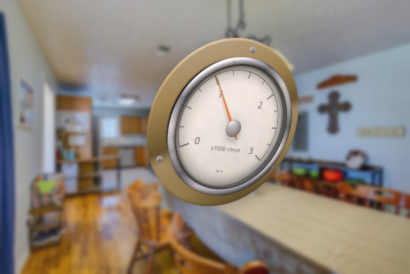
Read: value=1000 unit=rpm
